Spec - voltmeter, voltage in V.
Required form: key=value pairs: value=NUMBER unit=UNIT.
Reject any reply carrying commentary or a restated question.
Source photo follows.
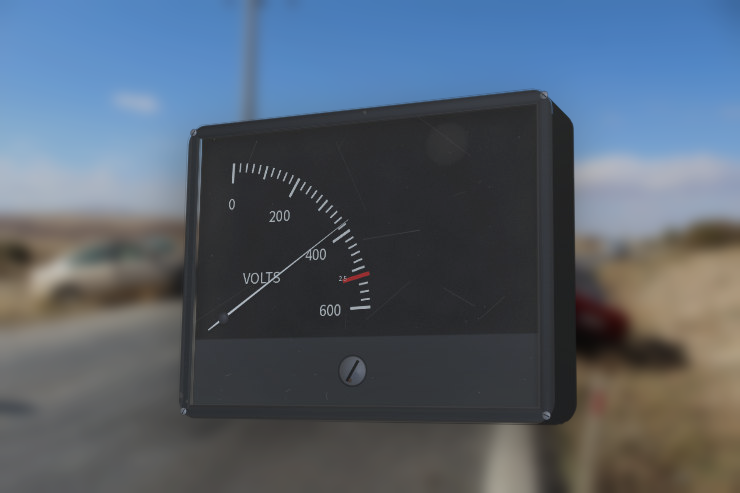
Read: value=380 unit=V
